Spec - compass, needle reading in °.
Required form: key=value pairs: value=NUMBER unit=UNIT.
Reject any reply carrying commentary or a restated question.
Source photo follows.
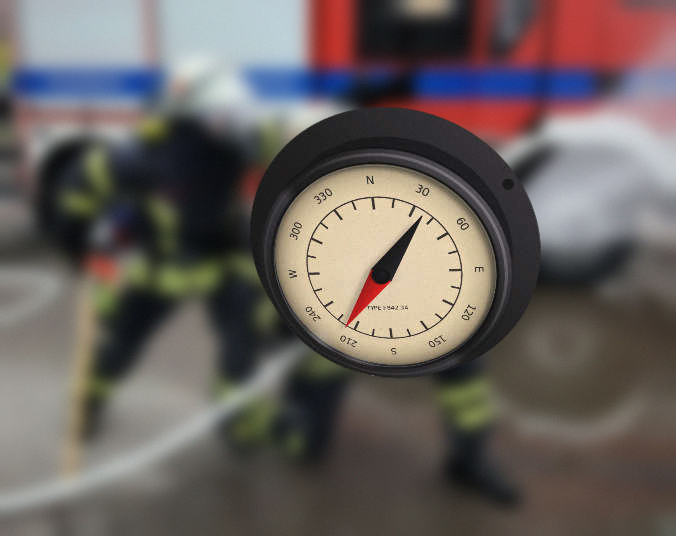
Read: value=217.5 unit=°
